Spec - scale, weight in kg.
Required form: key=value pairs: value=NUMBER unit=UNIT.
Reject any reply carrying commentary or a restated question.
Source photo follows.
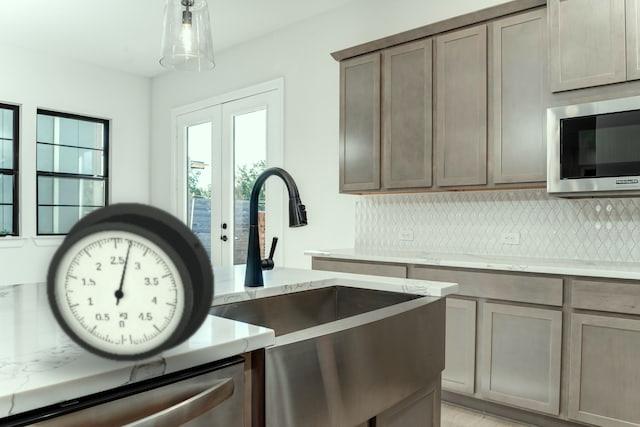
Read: value=2.75 unit=kg
